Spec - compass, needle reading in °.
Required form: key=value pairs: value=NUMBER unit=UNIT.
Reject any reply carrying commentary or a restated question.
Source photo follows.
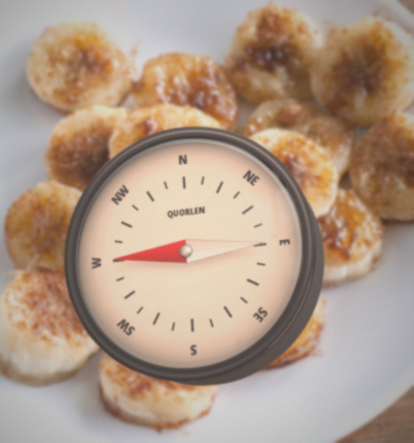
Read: value=270 unit=°
